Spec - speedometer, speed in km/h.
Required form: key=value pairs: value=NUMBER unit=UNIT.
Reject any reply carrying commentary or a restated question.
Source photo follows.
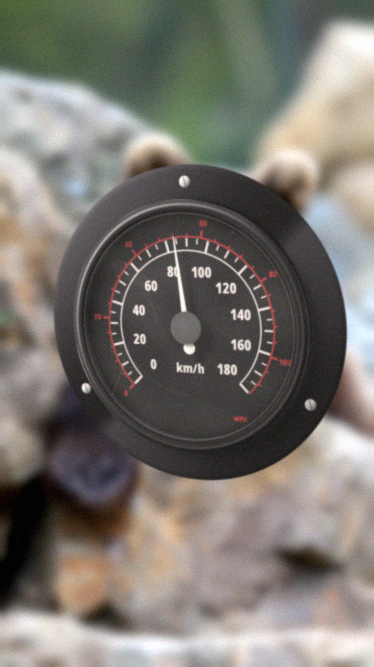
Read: value=85 unit=km/h
